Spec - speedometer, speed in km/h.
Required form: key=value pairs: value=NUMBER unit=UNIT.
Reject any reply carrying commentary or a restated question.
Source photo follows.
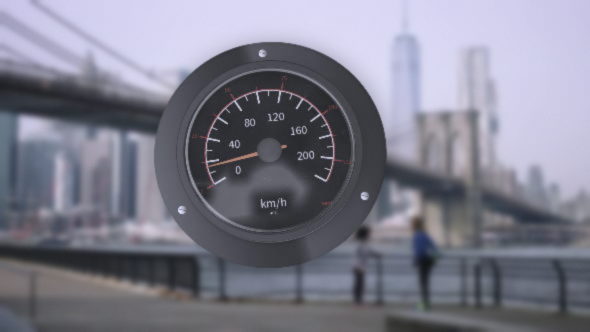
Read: value=15 unit=km/h
